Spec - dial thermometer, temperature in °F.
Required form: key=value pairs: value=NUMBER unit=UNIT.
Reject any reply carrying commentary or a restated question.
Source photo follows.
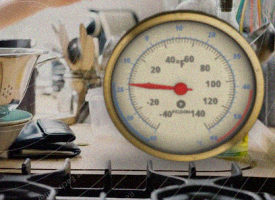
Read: value=0 unit=°F
